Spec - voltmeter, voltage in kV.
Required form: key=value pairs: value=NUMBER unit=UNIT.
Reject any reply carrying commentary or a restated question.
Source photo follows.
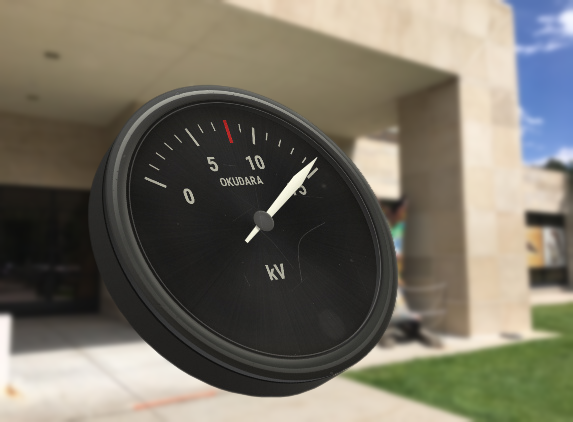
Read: value=14.5 unit=kV
